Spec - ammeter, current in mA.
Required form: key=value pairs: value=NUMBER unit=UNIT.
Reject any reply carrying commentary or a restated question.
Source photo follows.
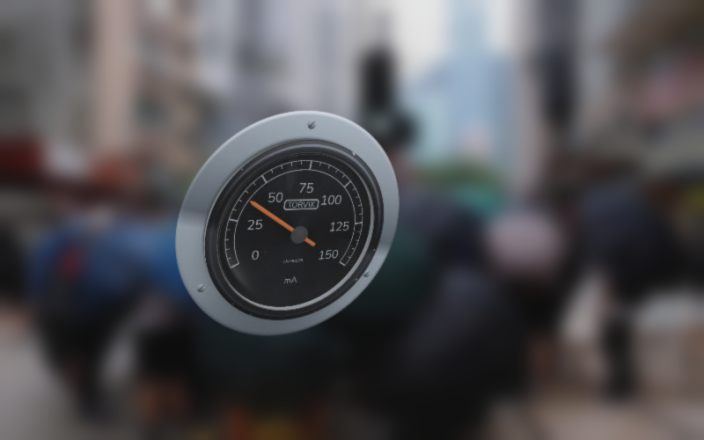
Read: value=37.5 unit=mA
